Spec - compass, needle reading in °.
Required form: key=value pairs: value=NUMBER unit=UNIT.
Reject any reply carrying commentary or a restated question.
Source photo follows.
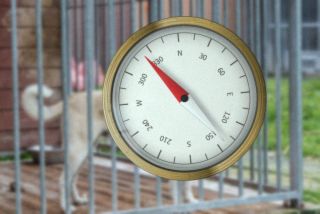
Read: value=322.5 unit=°
